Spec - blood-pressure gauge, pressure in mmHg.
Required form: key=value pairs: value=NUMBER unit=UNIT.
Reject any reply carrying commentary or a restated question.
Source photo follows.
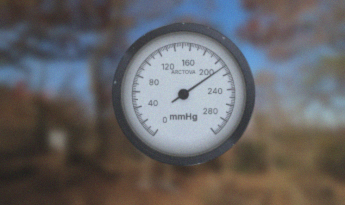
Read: value=210 unit=mmHg
